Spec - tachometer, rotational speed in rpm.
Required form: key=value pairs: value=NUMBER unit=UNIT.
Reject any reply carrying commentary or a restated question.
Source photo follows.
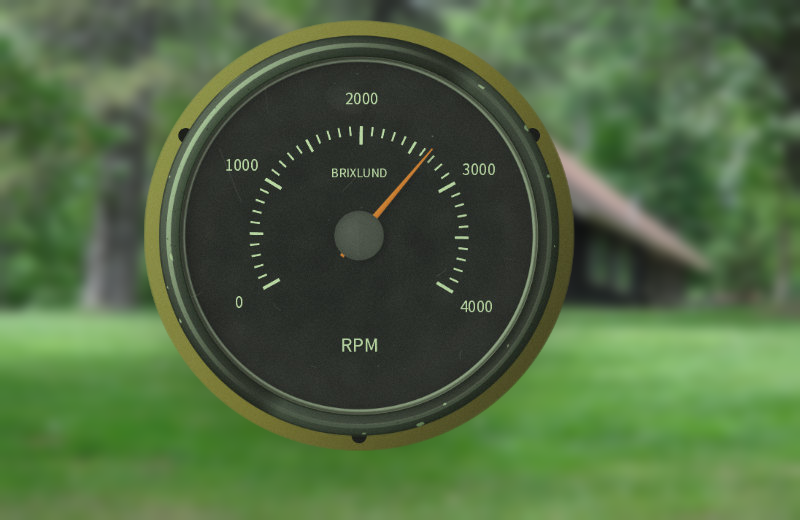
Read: value=2650 unit=rpm
